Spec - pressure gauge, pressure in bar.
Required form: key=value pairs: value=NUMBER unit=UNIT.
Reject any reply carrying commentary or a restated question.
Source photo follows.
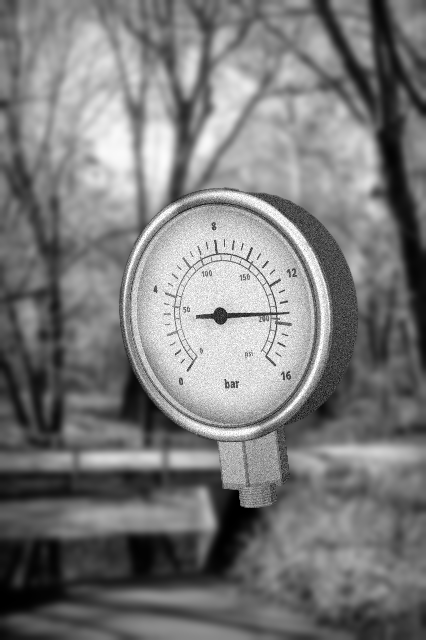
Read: value=13.5 unit=bar
